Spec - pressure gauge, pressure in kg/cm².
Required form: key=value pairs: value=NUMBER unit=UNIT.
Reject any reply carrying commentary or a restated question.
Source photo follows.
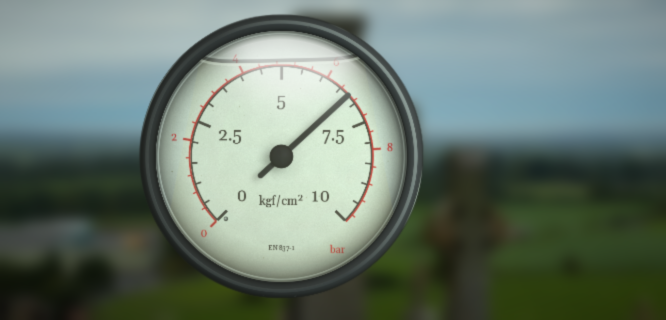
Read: value=6.75 unit=kg/cm²
